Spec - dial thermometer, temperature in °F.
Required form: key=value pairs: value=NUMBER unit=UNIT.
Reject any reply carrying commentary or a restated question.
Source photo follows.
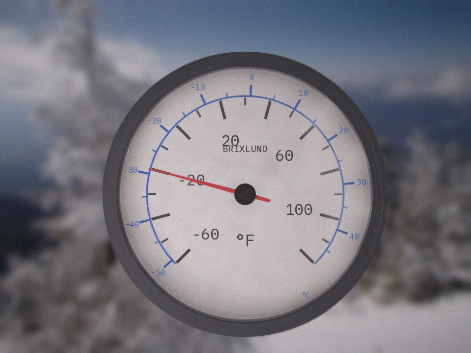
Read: value=-20 unit=°F
